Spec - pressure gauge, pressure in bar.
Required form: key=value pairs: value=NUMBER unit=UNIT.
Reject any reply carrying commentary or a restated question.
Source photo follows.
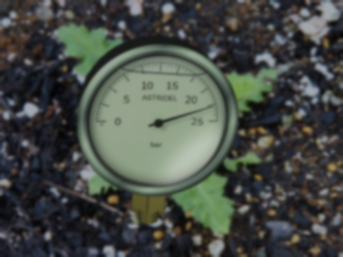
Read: value=22.5 unit=bar
